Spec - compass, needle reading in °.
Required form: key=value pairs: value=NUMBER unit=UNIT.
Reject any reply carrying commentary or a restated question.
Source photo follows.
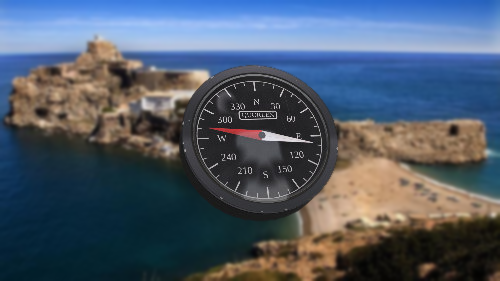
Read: value=280 unit=°
